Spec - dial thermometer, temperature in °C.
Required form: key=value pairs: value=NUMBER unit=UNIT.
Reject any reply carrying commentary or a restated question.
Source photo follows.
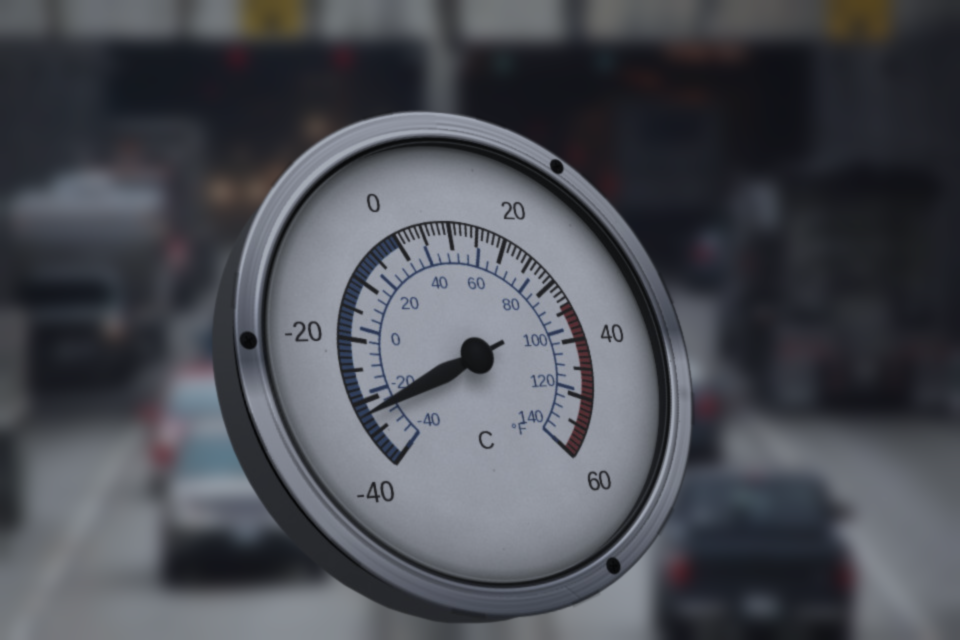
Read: value=-32 unit=°C
